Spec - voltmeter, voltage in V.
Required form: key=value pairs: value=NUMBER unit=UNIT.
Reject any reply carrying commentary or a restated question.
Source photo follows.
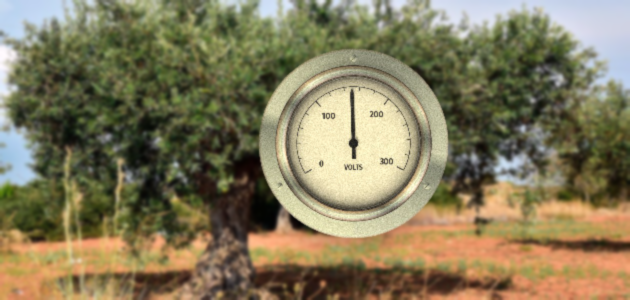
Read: value=150 unit=V
